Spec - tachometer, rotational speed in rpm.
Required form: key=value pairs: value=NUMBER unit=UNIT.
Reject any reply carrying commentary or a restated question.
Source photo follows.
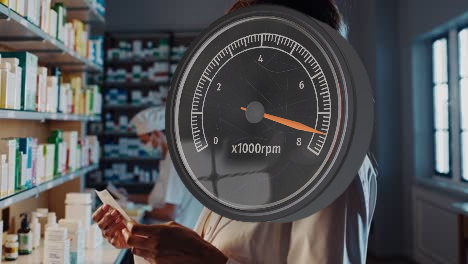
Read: value=7500 unit=rpm
